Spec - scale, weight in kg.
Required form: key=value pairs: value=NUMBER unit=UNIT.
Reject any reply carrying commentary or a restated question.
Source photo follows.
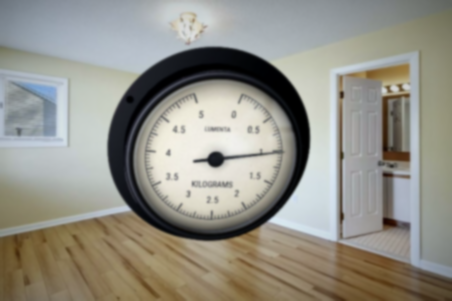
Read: value=1 unit=kg
